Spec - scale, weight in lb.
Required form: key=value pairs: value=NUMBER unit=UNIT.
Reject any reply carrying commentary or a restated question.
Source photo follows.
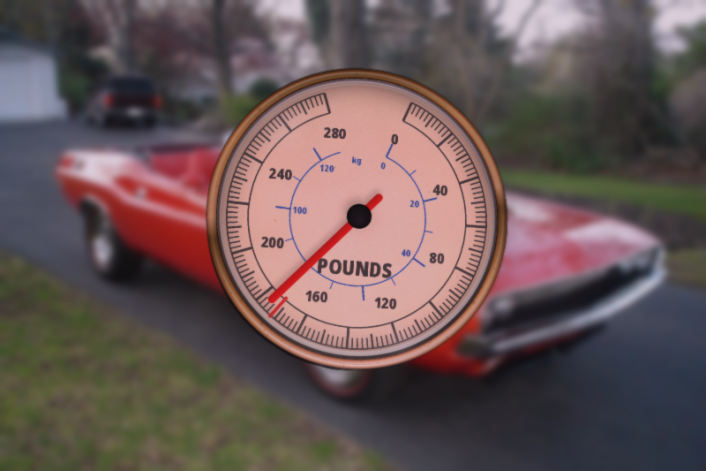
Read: value=176 unit=lb
